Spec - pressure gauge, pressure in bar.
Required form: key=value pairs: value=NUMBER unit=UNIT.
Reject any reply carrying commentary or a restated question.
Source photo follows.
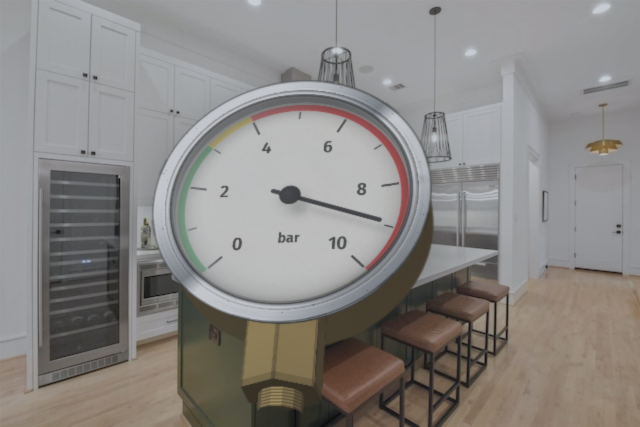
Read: value=9 unit=bar
